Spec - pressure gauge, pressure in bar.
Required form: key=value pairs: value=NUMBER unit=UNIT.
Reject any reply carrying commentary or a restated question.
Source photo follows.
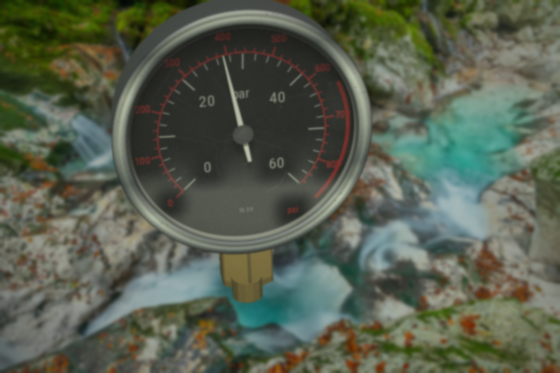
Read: value=27 unit=bar
